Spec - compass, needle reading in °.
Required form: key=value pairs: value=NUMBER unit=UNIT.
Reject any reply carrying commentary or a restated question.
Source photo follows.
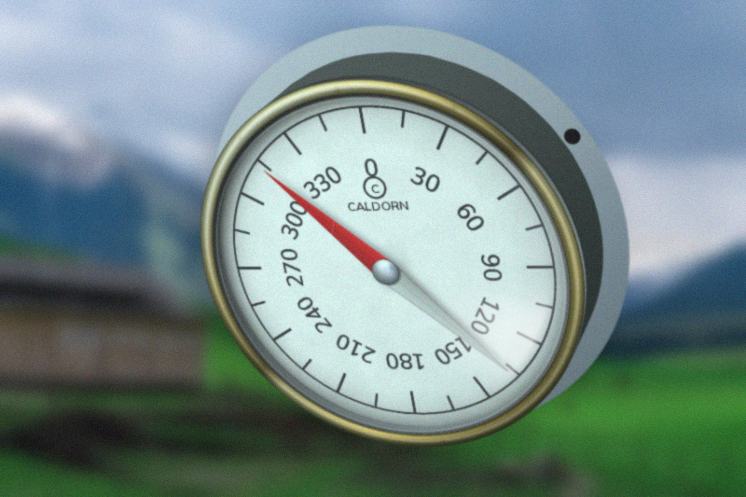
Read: value=315 unit=°
